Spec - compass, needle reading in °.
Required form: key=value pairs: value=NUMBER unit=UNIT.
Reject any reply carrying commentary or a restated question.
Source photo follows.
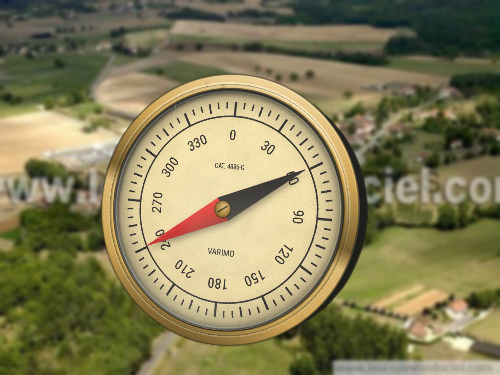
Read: value=240 unit=°
